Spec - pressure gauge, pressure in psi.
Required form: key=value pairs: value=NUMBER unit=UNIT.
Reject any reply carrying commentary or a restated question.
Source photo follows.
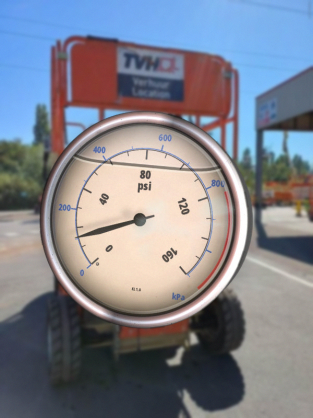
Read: value=15 unit=psi
